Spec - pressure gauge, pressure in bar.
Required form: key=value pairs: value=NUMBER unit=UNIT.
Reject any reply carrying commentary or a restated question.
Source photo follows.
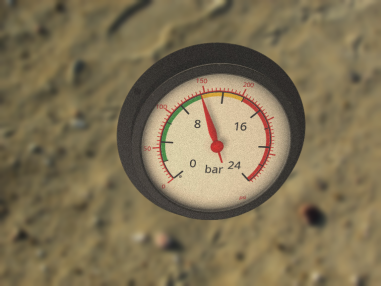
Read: value=10 unit=bar
